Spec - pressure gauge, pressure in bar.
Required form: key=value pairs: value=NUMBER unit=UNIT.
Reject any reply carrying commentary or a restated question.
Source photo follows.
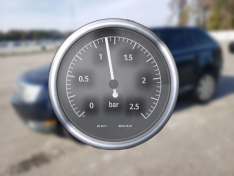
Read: value=1.15 unit=bar
